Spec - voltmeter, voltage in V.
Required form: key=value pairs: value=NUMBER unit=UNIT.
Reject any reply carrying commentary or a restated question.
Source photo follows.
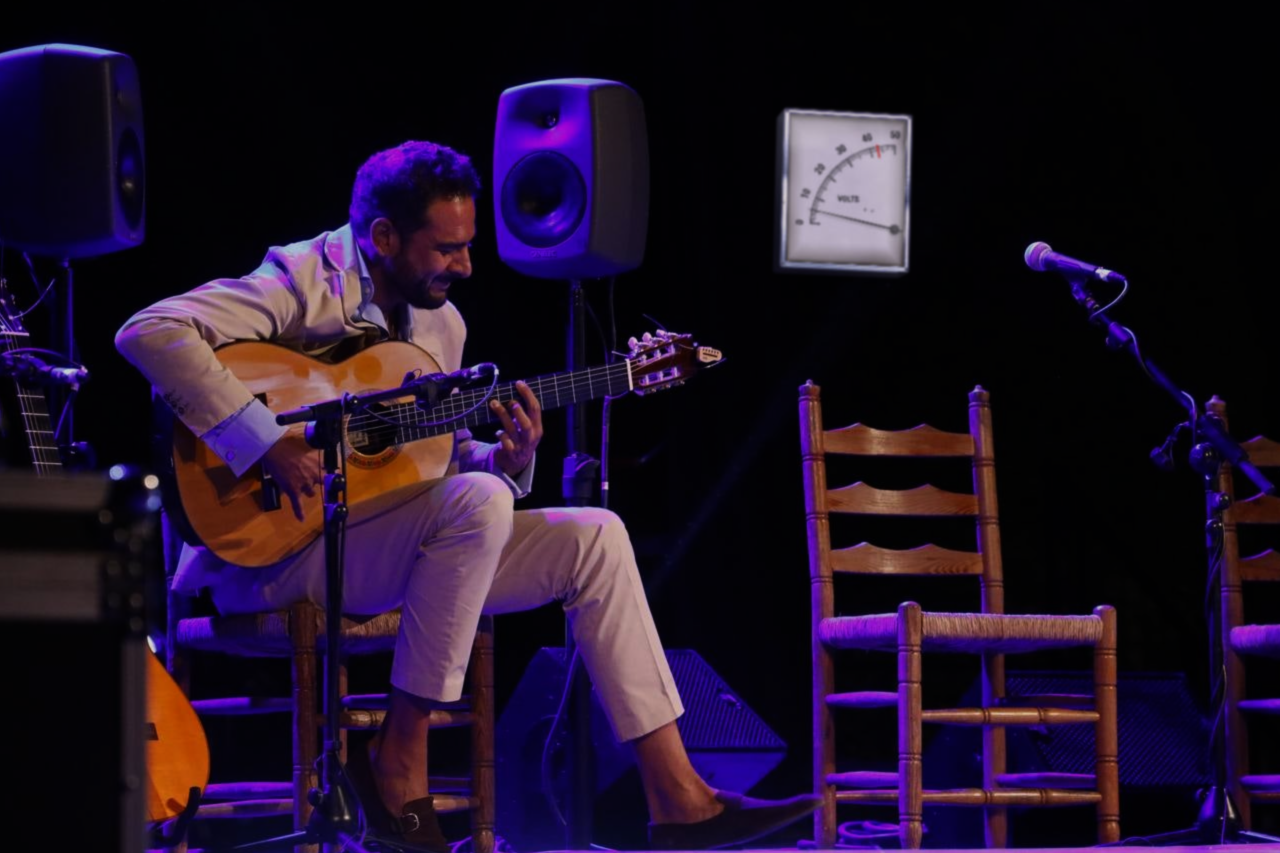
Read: value=5 unit=V
